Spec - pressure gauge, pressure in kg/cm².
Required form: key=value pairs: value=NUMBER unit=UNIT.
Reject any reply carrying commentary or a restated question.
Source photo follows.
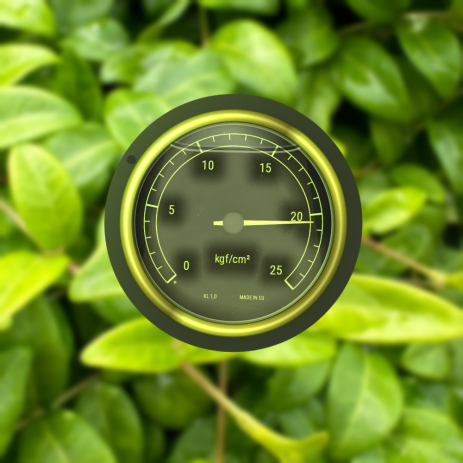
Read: value=20.5 unit=kg/cm²
